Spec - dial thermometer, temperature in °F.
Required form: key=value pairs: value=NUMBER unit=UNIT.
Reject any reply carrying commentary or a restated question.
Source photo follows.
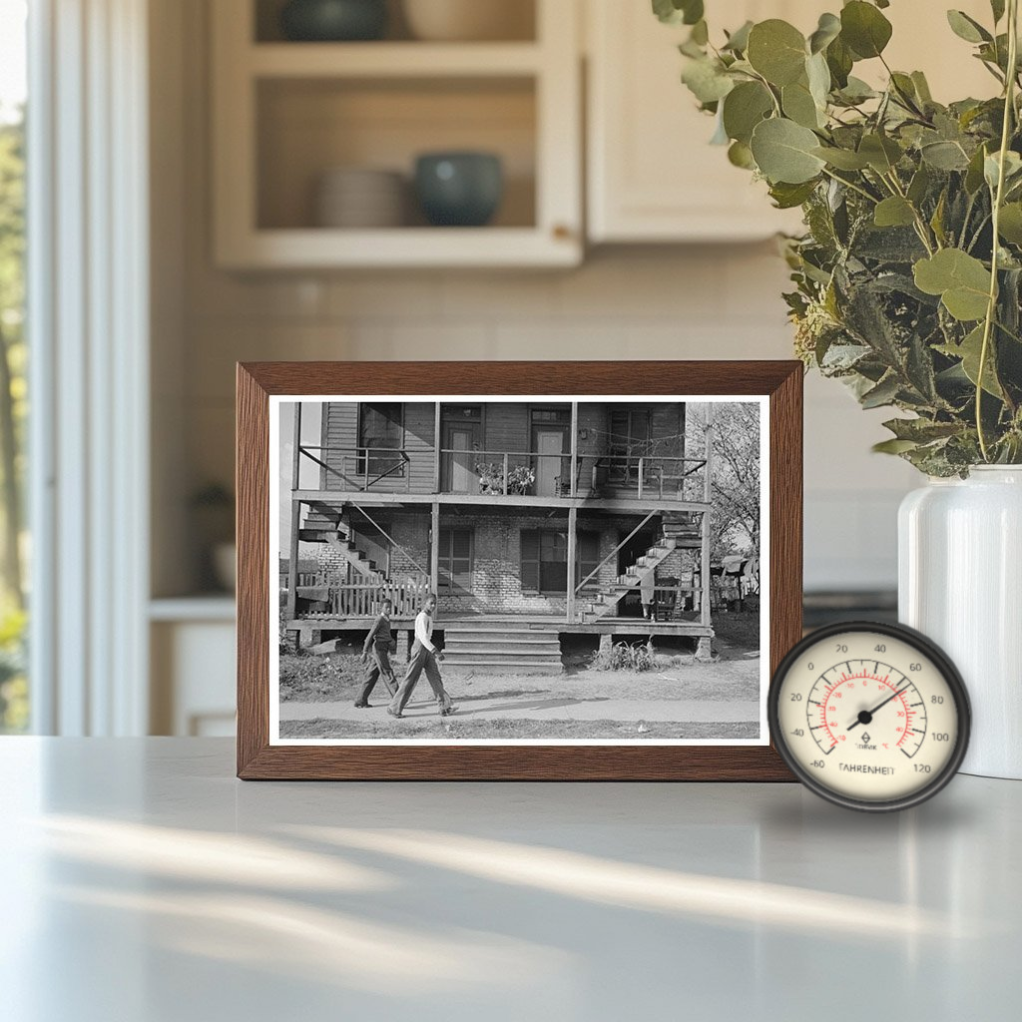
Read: value=65 unit=°F
